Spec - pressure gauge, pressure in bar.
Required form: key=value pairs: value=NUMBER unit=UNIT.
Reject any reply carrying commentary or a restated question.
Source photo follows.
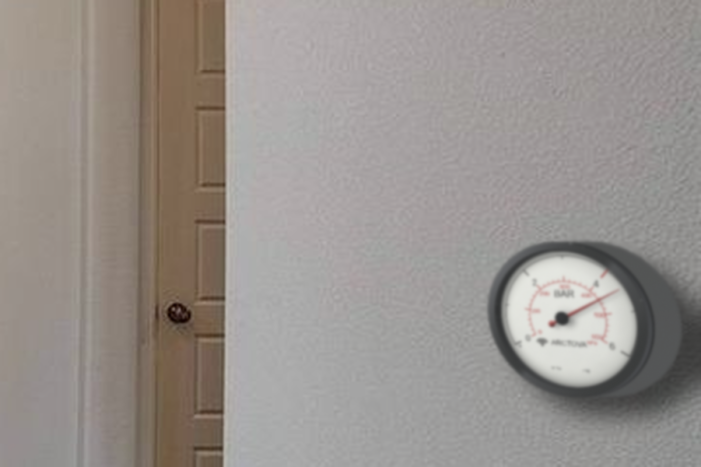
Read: value=4.5 unit=bar
